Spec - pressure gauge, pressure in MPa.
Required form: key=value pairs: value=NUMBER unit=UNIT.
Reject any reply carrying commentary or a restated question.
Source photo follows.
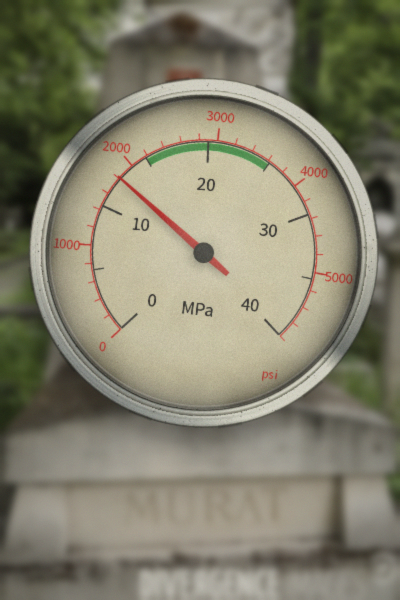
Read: value=12.5 unit=MPa
